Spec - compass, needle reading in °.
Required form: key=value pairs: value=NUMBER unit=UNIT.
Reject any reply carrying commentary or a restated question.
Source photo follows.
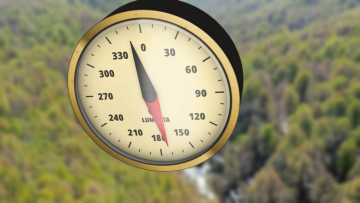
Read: value=170 unit=°
